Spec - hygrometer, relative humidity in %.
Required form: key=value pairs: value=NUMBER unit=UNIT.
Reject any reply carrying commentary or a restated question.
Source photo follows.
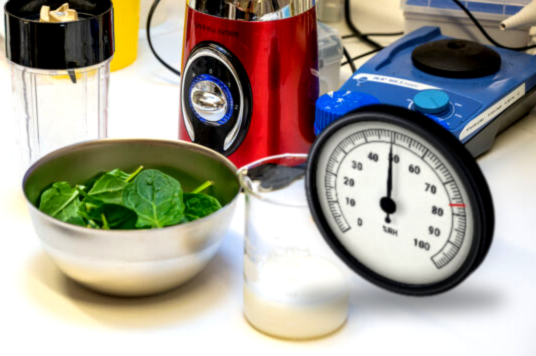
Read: value=50 unit=%
